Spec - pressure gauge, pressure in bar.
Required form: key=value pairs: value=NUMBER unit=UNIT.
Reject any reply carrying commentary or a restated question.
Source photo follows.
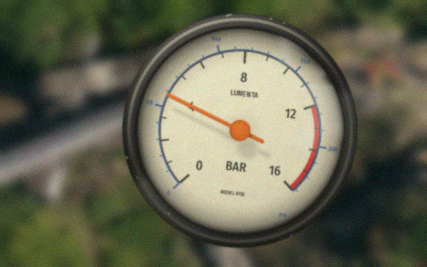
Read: value=4 unit=bar
